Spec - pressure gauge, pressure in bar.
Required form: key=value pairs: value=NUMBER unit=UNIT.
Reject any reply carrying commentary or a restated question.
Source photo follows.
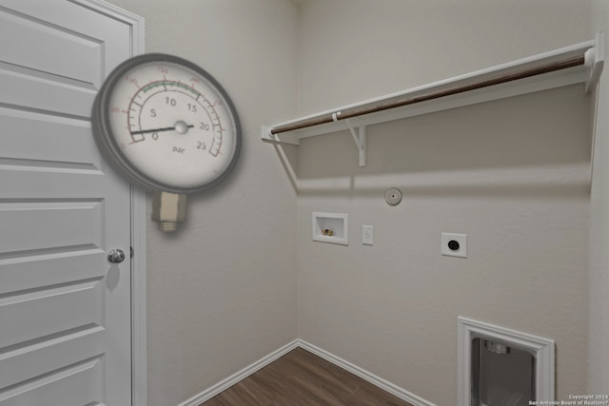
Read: value=1 unit=bar
